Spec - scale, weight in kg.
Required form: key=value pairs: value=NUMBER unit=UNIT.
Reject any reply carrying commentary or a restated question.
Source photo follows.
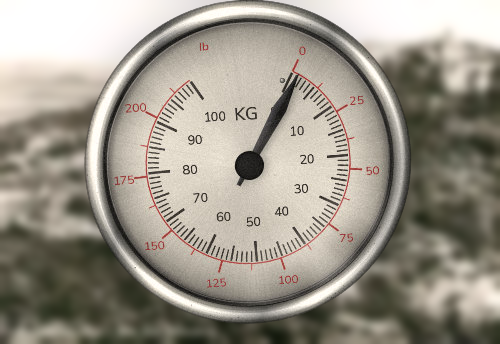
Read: value=1 unit=kg
